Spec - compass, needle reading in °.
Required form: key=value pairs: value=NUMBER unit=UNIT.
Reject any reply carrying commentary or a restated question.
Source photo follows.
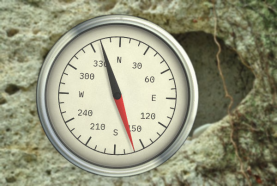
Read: value=160 unit=°
